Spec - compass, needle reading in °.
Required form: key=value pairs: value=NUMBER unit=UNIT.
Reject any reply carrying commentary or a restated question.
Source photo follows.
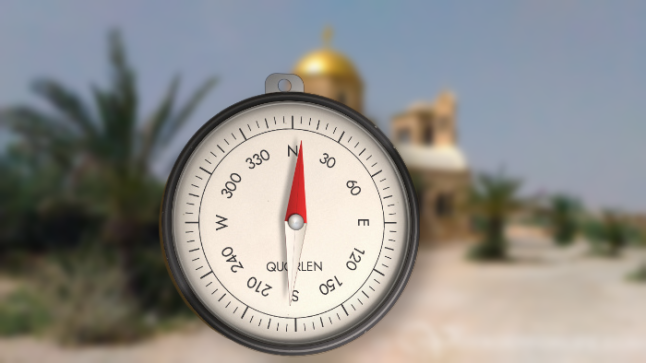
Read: value=5 unit=°
